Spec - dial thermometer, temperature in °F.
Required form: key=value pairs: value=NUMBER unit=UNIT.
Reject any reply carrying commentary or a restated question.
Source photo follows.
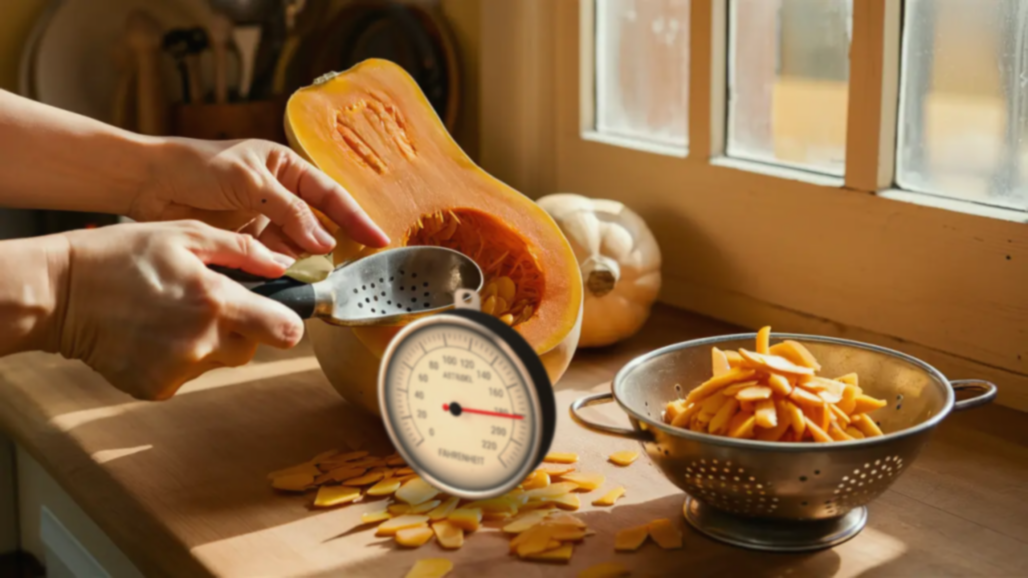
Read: value=180 unit=°F
